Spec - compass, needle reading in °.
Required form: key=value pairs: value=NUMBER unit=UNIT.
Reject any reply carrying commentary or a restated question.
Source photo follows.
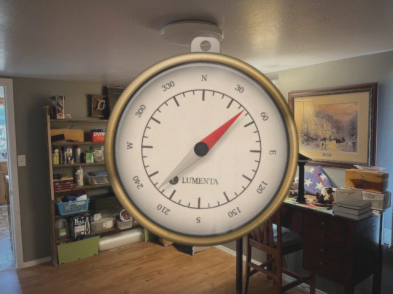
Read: value=45 unit=°
